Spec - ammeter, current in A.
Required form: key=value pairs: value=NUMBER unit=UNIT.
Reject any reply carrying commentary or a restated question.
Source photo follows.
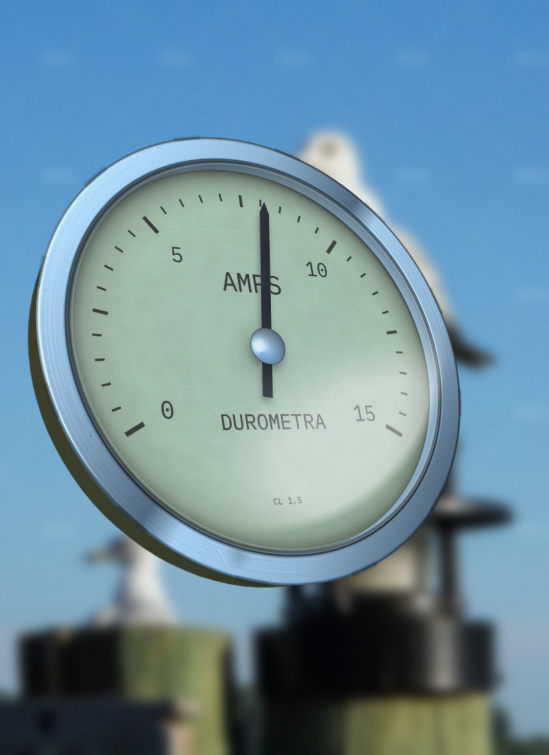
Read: value=8 unit=A
